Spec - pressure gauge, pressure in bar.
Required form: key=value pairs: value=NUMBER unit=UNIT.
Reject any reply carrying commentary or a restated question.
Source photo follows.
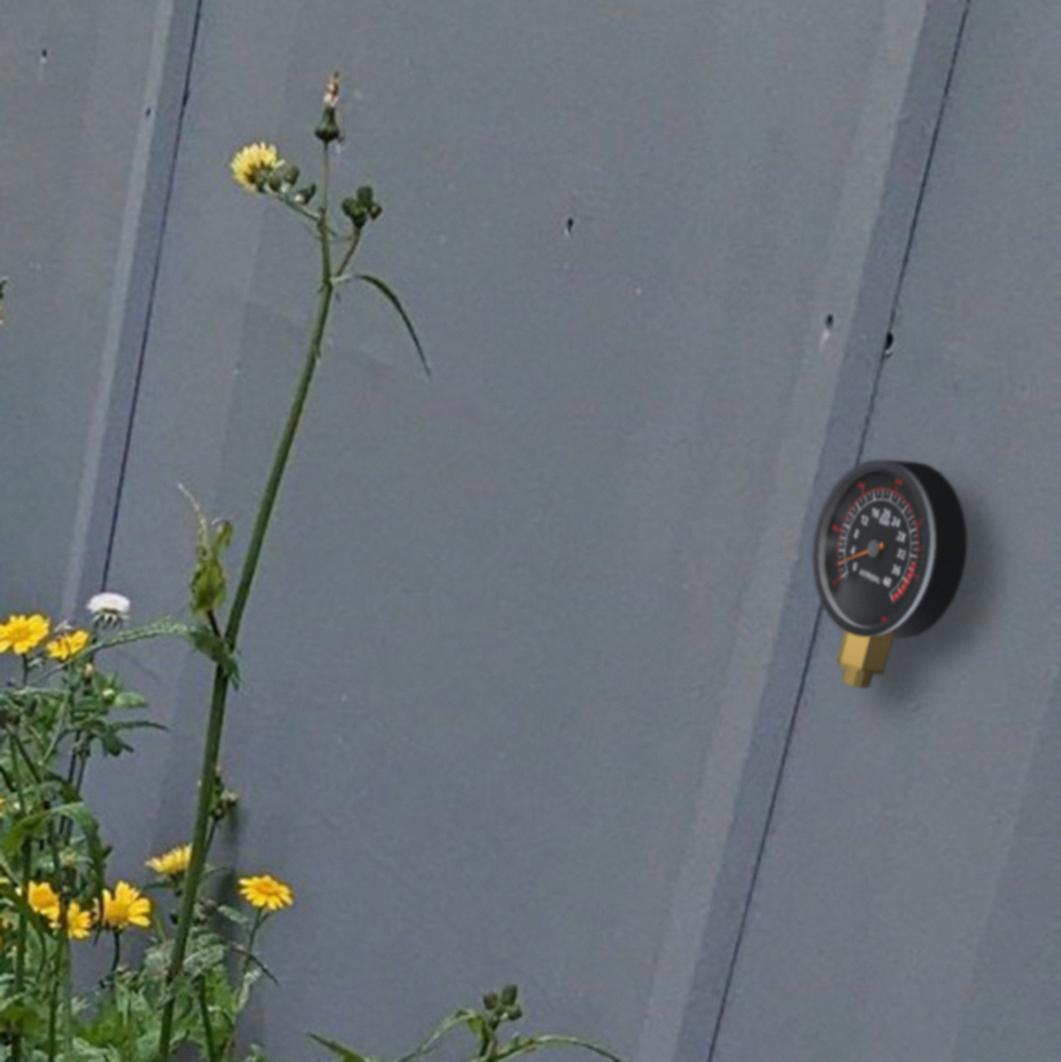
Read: value=2 unit=bar
